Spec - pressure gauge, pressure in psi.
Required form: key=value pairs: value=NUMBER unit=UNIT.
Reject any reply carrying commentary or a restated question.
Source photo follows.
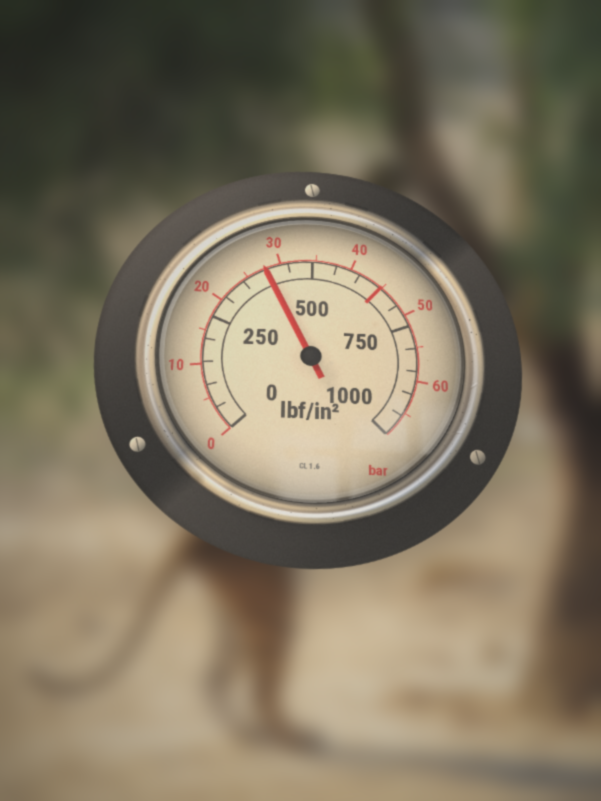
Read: value=400 unit=psi
